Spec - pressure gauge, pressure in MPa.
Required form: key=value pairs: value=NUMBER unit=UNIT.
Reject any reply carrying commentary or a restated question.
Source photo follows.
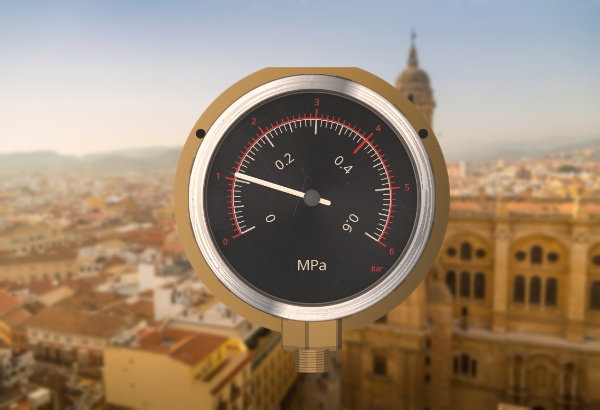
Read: value=0.11 unit=MPa
